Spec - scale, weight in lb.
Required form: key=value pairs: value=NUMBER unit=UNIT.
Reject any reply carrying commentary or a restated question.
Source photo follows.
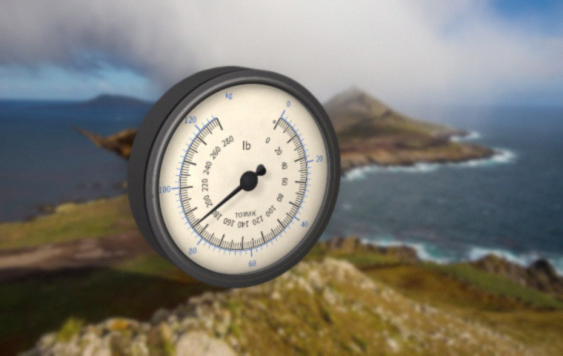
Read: value=190 unit=lb
